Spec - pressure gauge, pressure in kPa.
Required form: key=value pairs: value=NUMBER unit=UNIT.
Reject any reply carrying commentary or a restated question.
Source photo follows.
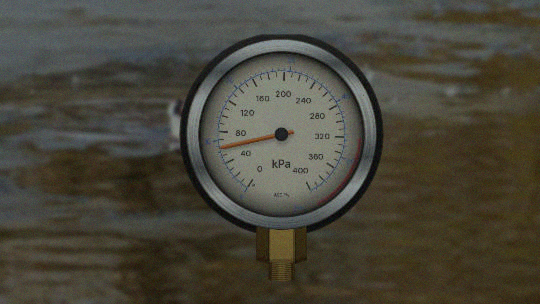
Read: value=60 unit=kPa
